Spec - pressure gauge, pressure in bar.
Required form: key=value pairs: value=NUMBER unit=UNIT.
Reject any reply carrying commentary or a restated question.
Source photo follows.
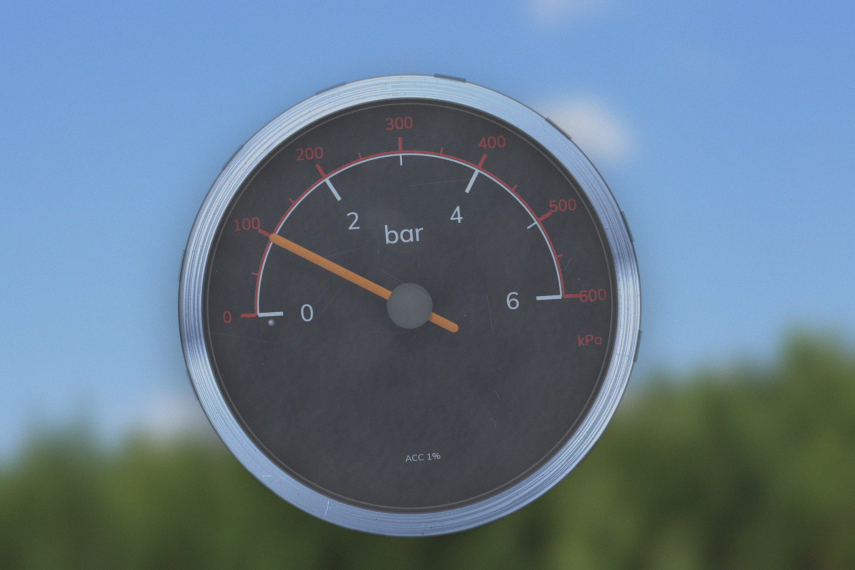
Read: value=1 unit=bar
